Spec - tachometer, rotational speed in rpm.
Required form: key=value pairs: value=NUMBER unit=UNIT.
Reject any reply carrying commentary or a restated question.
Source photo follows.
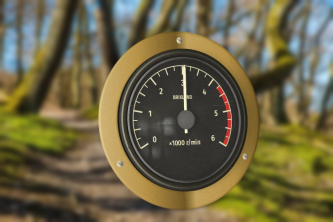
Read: value=3000 unit=rpm
